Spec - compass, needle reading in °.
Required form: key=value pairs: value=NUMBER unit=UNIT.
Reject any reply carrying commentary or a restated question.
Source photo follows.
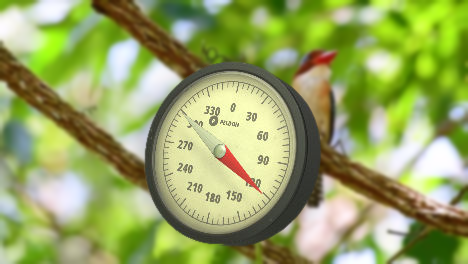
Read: value=120 unit=°
